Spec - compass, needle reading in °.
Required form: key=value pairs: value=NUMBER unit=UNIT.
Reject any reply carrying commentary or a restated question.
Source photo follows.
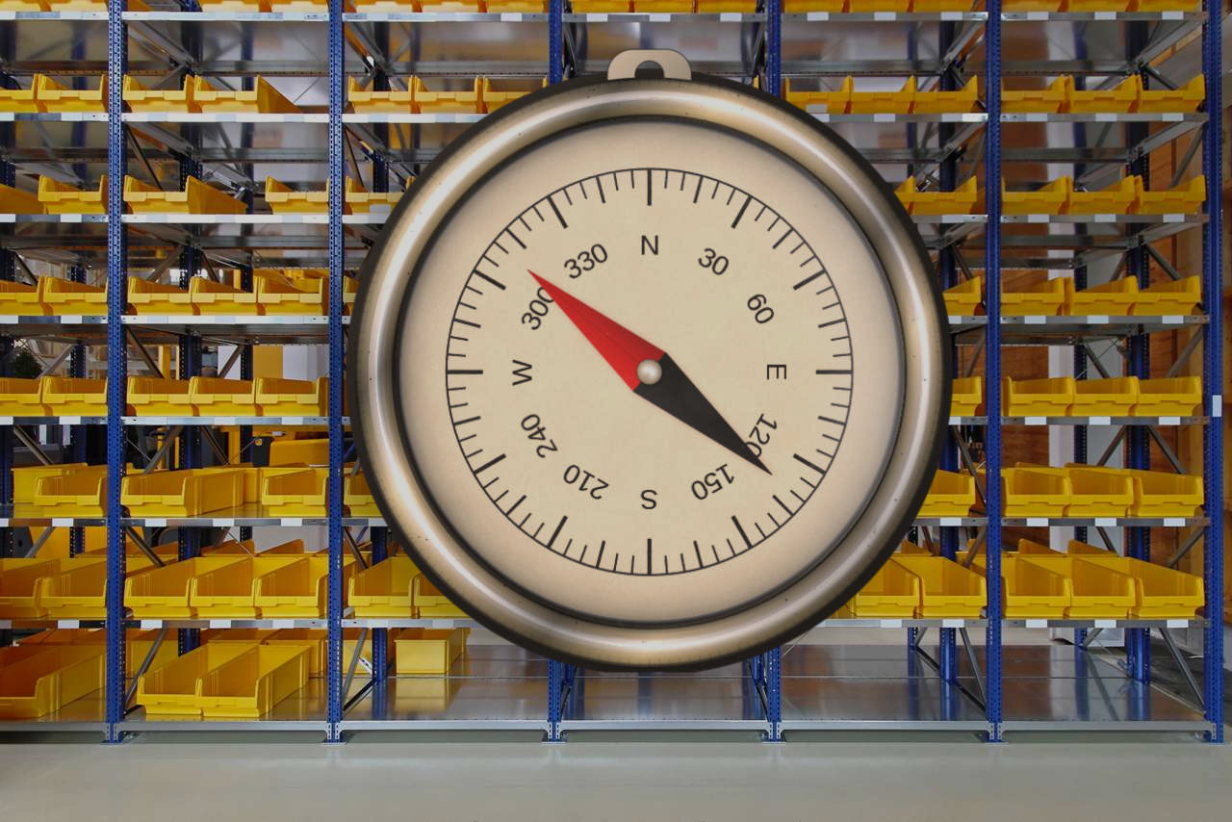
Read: value=310 unit=°
